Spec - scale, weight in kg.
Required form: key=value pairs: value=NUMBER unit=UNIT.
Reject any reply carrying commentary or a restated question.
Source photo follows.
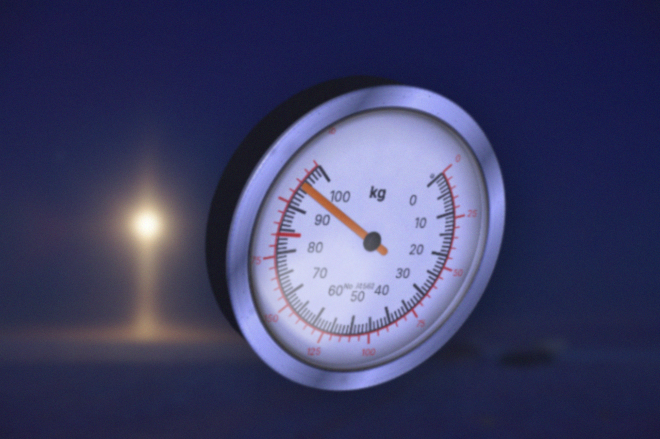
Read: value=95 unit=kg
